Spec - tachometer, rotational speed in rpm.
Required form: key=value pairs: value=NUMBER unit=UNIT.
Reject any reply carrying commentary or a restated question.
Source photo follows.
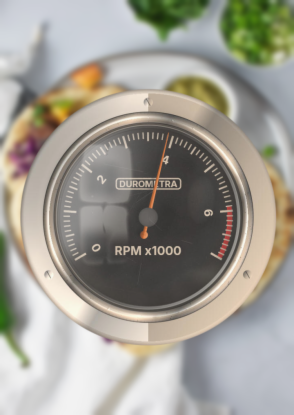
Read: value=3900 unit=rpm
